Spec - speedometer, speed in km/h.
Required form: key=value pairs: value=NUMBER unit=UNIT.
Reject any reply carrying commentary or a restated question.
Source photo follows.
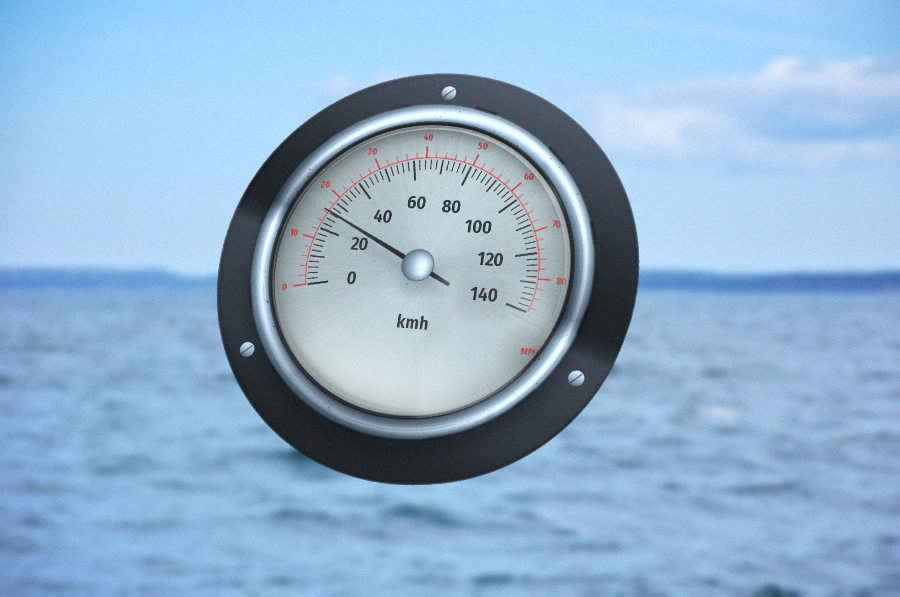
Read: value=26 unit=km/h
